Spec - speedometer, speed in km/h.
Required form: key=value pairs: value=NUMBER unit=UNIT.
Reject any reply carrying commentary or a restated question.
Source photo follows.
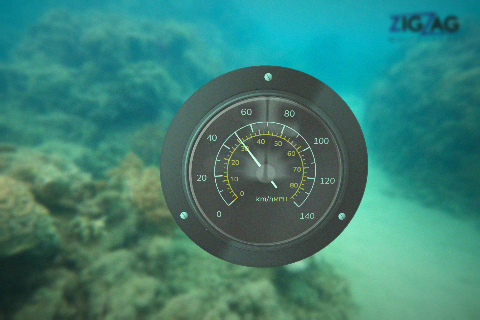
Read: value=50 unit=km/h
